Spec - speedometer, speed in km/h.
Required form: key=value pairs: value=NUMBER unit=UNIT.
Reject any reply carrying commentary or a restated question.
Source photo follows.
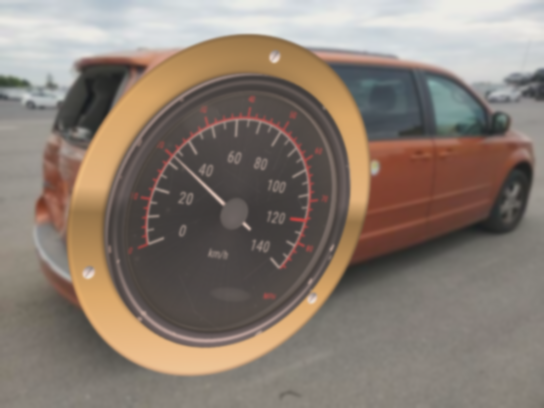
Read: value=32.5 unit=km/h
